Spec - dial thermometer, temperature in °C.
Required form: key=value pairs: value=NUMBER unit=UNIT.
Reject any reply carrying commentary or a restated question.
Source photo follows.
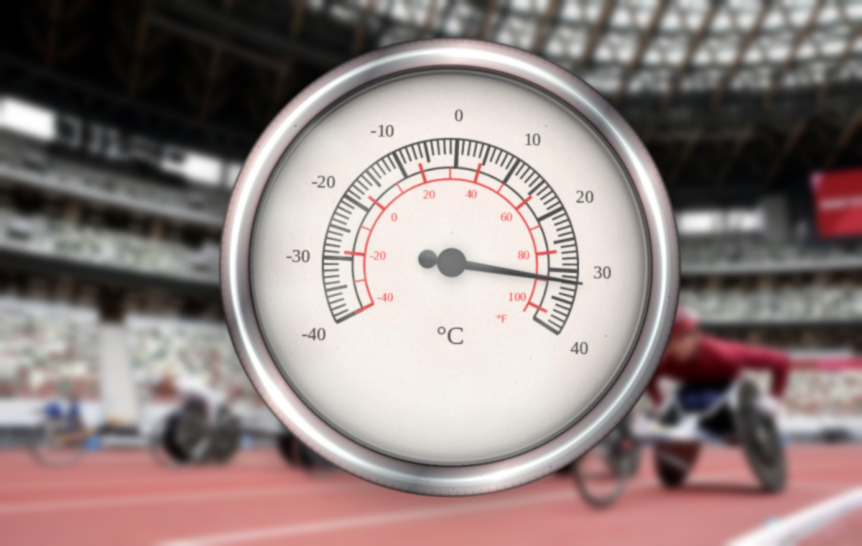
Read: value=32 unit=°C
